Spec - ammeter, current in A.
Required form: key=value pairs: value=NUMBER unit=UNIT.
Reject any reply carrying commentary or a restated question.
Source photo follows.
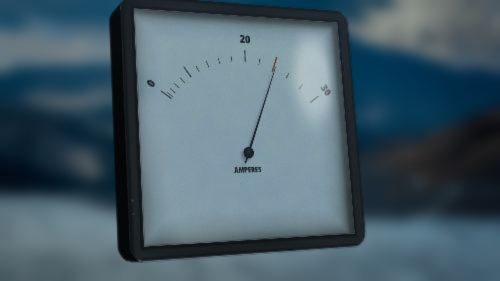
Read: value=24 unit=A
